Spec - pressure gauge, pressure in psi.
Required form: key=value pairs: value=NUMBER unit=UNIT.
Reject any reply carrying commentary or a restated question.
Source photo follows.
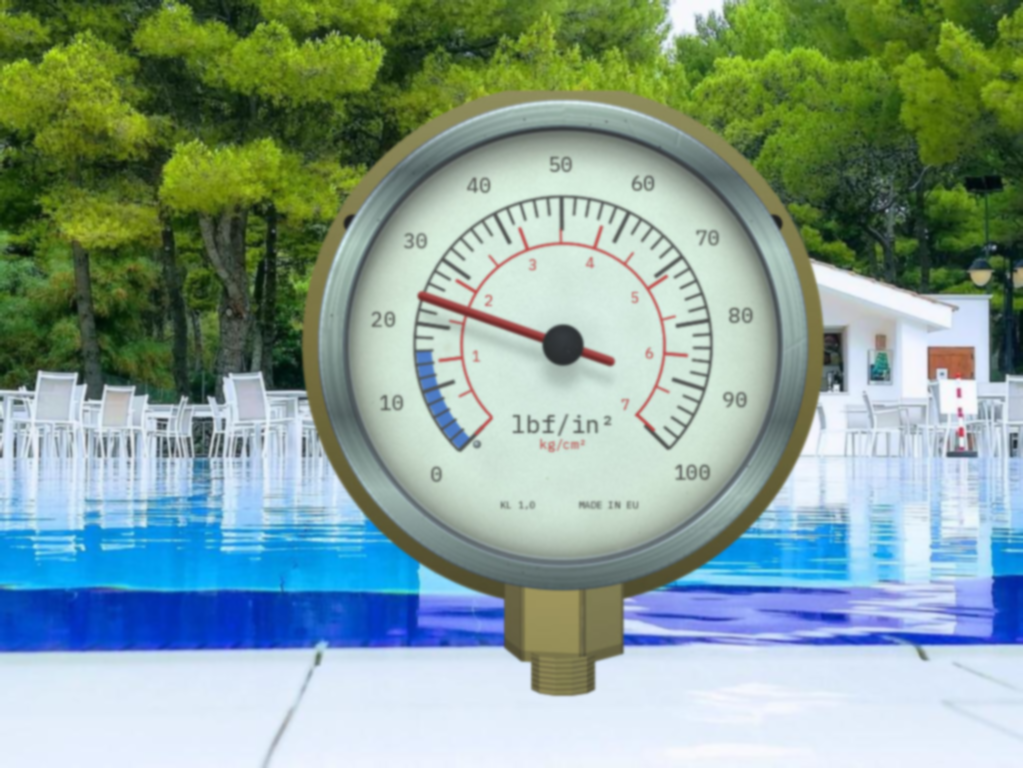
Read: value=24 unit=psi
